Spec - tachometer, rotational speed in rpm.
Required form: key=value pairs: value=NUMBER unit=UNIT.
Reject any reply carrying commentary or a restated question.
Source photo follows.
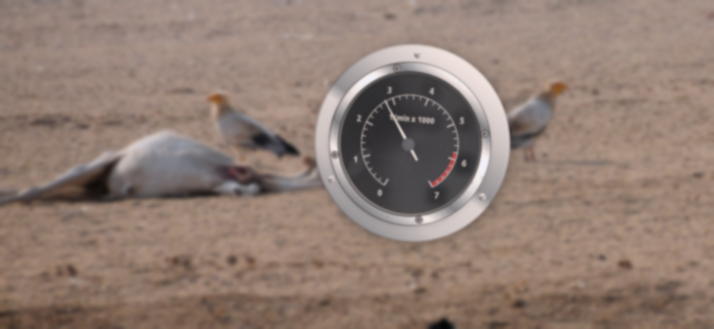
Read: value=2800 unit=rpm
